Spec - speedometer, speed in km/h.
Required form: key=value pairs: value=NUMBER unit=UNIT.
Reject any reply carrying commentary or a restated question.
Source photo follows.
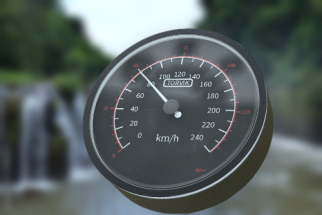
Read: value=80 unit=km/h
